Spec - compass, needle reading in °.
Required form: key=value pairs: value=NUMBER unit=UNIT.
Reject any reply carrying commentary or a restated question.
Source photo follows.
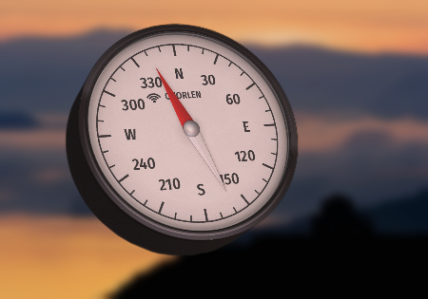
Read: value=340 unit=°
